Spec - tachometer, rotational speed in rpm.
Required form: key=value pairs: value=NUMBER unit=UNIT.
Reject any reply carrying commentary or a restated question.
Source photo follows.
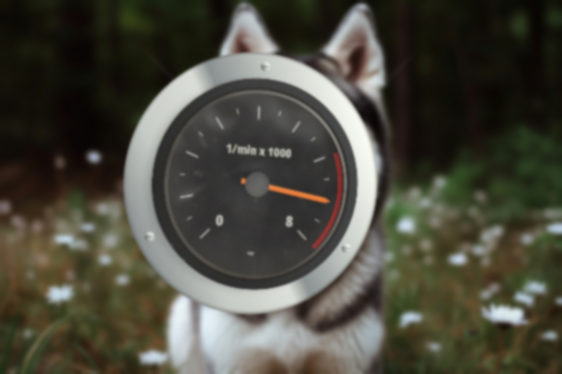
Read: value=7000 unit=rpm
